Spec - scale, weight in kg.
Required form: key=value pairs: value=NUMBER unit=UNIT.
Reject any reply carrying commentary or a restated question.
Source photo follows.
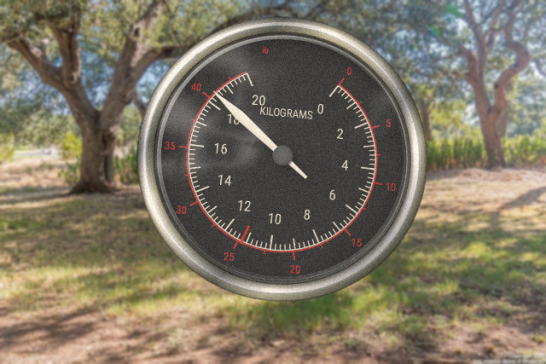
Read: value=18.4 unit=kg
